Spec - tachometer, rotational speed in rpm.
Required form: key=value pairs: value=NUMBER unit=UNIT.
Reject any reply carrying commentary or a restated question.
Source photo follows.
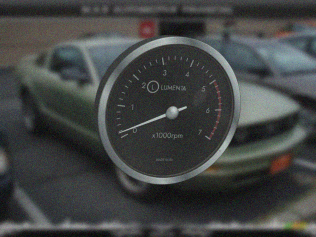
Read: value=200 unit=rpm
